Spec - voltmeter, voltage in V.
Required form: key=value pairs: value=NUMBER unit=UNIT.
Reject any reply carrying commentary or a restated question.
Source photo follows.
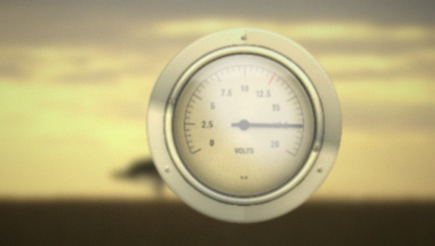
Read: value=17.5 unit=V
